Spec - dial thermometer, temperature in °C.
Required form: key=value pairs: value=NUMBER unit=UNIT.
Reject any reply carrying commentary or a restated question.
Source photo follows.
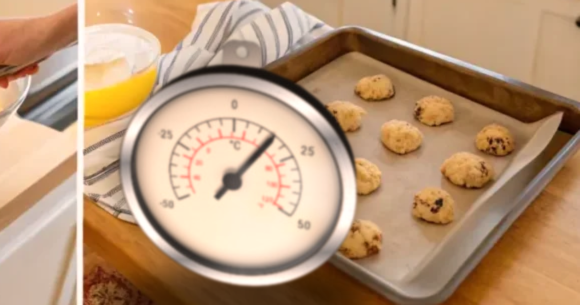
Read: value=15 unit=°C
